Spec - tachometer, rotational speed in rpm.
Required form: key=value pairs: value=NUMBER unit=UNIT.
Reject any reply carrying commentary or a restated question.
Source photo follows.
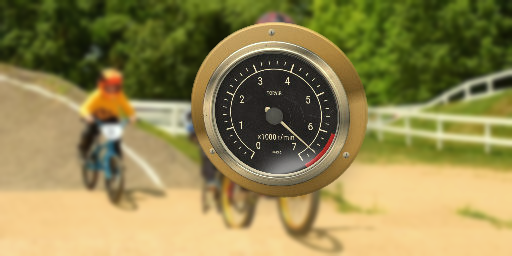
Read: value=6600 unit=rpm
